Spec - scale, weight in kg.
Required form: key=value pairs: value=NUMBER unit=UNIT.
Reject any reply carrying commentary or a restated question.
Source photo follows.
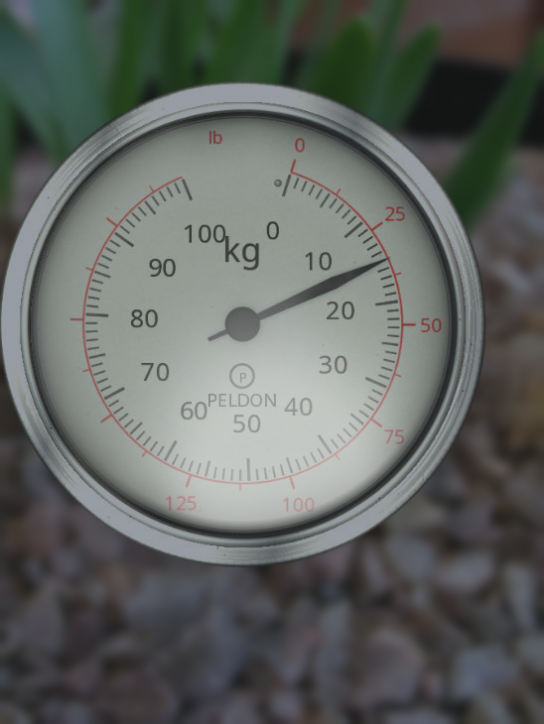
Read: value=15 unit=kg
